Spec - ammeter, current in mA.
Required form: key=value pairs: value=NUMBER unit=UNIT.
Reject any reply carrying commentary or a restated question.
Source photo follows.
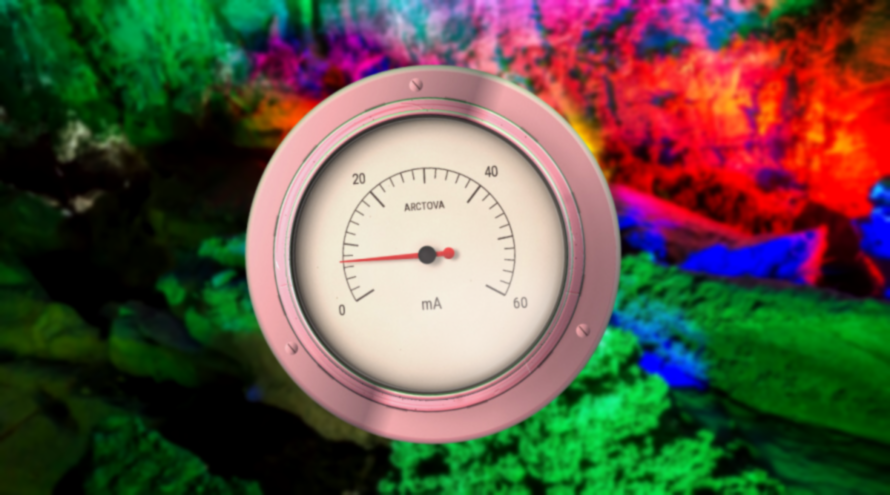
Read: value=7 unit=mA
